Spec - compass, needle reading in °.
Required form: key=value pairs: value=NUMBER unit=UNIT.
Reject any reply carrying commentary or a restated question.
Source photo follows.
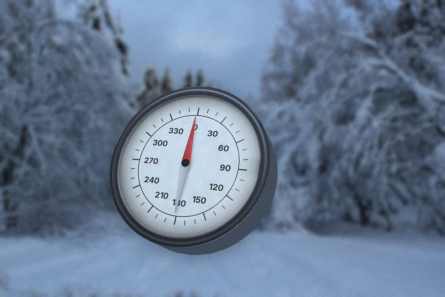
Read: value=0 unit=°
